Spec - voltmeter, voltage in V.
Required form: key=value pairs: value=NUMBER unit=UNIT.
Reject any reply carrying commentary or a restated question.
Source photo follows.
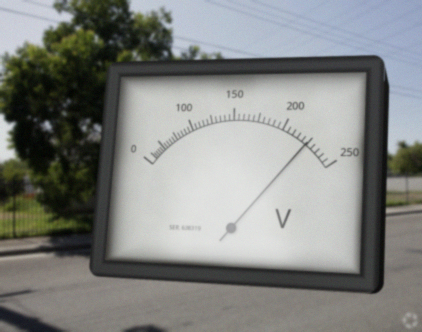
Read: value=225 unit=V
